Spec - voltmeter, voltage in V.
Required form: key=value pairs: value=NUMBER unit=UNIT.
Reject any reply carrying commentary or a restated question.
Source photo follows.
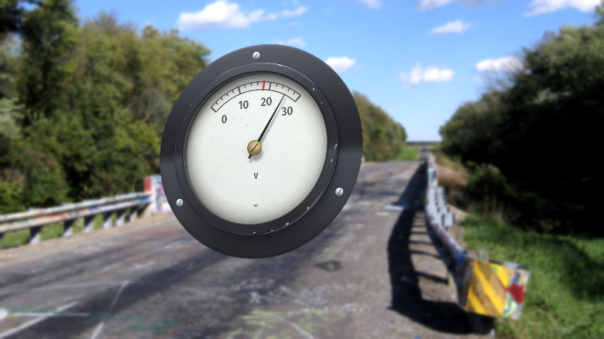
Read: value=26 unit=V
